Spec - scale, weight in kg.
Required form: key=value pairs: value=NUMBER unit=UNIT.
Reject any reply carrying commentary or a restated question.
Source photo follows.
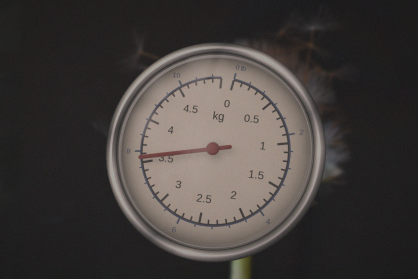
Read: value=3.55 unit=kg
